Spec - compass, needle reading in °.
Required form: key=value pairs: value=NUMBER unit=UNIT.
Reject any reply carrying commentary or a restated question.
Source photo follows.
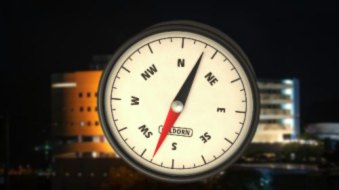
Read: value=200 unit=°
